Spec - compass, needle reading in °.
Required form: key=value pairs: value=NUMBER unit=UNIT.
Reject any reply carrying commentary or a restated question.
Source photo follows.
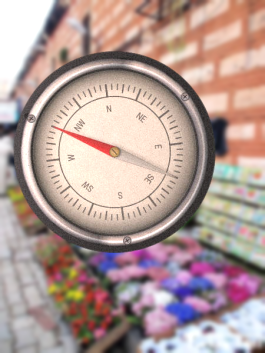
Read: value=300 unit=°
